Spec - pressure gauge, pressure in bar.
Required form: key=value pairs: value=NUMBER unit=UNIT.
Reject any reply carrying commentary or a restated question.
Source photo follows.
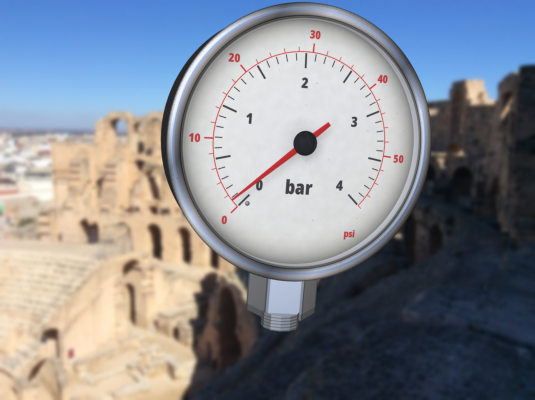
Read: value=0.1 unit=bar
